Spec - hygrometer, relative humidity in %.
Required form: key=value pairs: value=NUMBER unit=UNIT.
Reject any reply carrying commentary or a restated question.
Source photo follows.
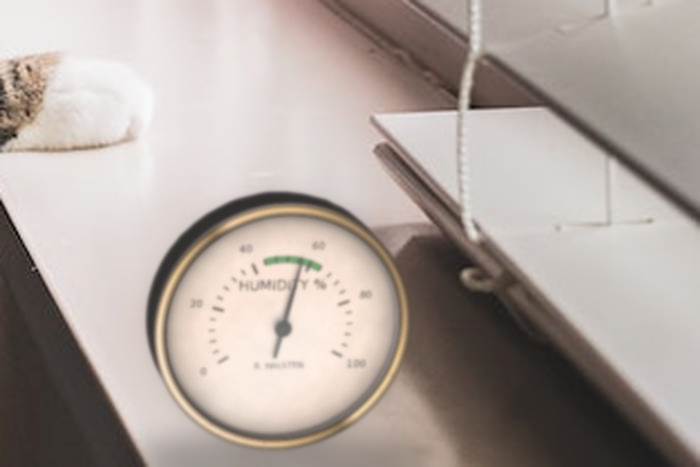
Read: value=56 unit=%
